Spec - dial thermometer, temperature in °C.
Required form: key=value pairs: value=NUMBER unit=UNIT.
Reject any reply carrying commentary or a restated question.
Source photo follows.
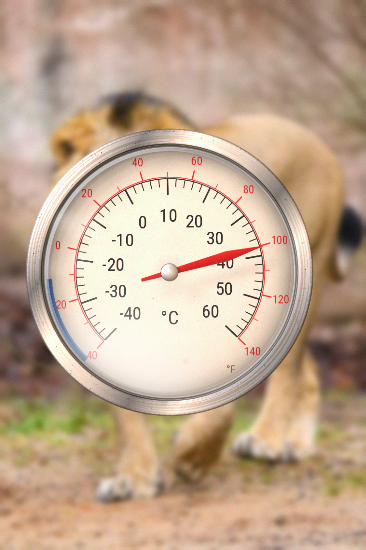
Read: value=38 unit=°C
